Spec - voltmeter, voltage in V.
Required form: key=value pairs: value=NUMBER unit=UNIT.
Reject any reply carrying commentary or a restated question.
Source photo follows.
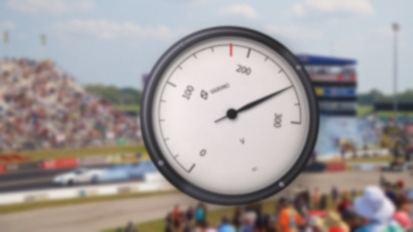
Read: value=260 unit=V
